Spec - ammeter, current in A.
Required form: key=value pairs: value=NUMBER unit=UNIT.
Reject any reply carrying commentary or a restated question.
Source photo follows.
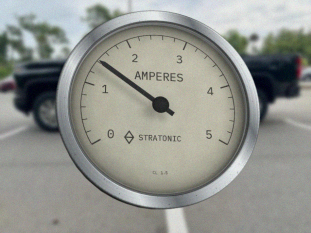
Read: value=1.4 unit=A
